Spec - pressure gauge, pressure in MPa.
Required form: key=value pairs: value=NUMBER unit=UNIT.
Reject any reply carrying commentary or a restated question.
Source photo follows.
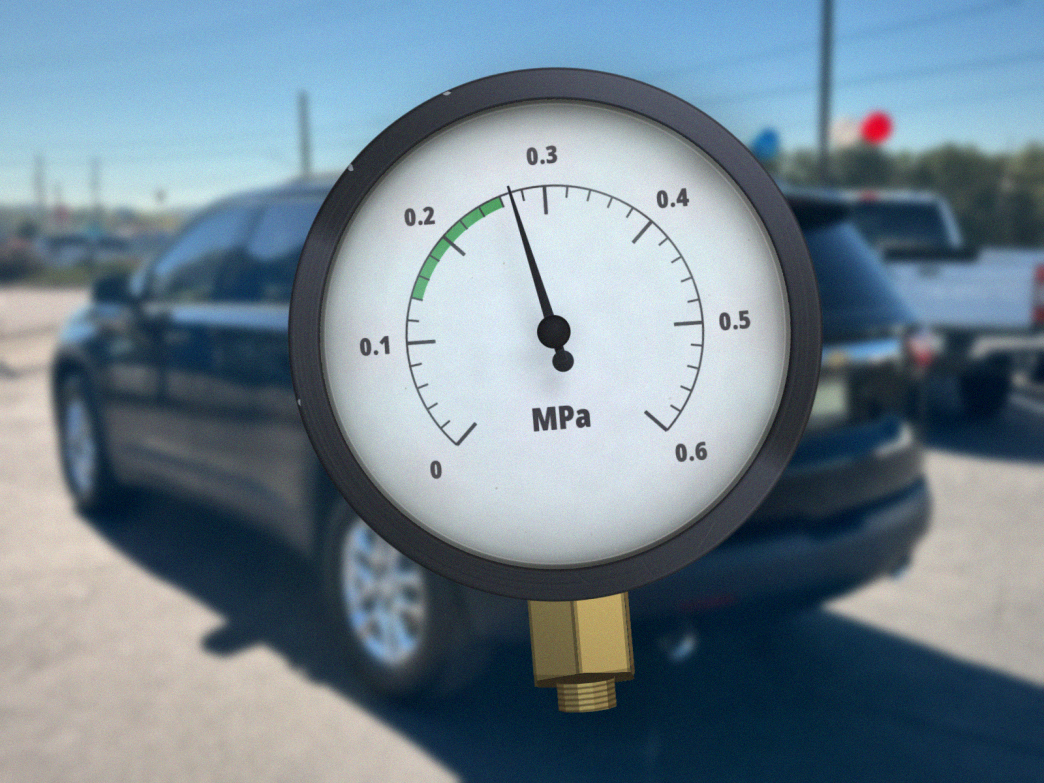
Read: value=0.27 unit=MPa
